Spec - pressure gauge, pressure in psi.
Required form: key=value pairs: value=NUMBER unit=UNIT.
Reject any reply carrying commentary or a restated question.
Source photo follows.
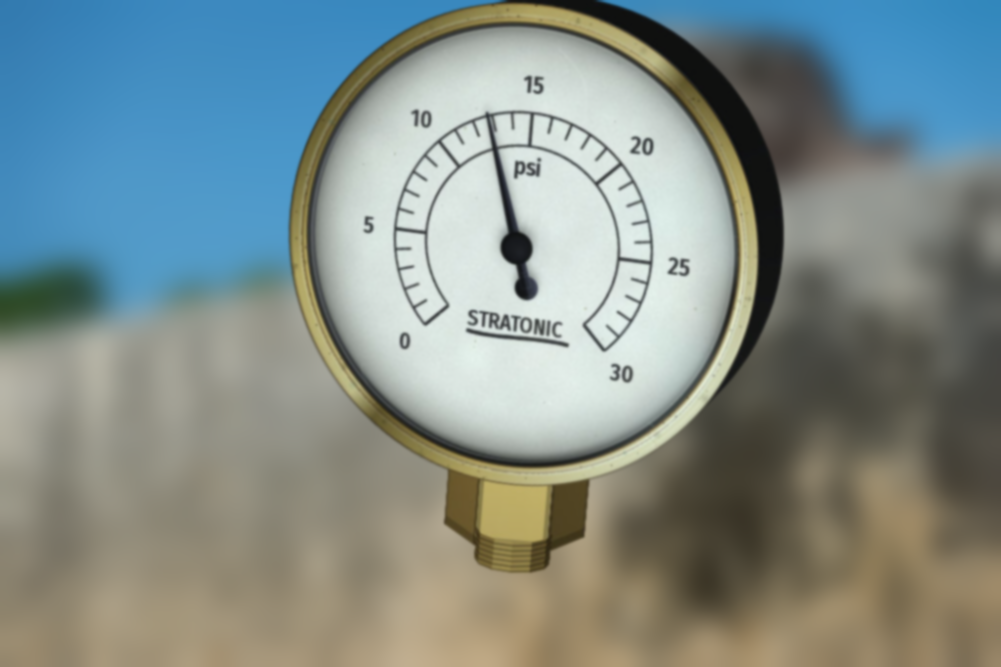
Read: value=13 unit=psi
